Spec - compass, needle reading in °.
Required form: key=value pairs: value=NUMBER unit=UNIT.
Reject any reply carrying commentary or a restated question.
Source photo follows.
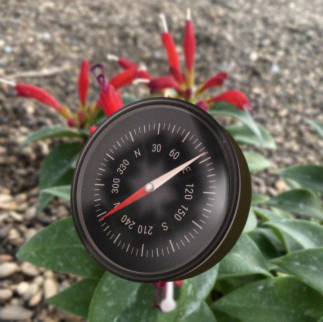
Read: value=265 unit=°
